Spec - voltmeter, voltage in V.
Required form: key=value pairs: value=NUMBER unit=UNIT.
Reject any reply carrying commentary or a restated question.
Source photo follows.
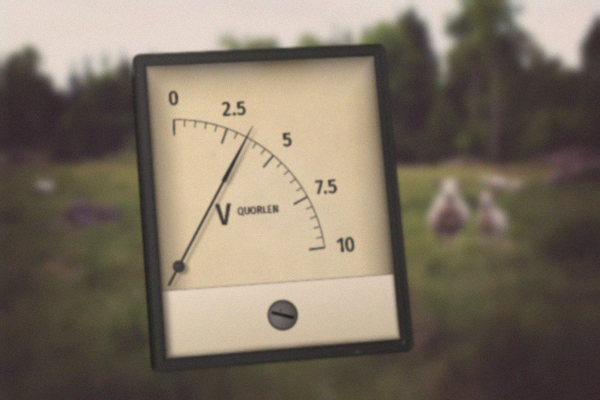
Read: value=3.5 unit=V
